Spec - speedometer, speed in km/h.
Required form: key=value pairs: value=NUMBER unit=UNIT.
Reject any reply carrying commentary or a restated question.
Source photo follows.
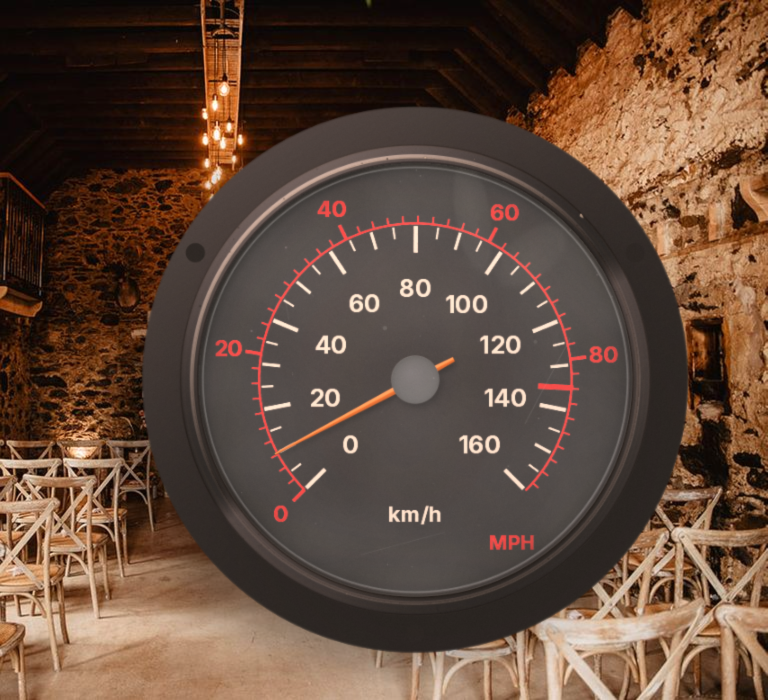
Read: value=10 unit=km/h
